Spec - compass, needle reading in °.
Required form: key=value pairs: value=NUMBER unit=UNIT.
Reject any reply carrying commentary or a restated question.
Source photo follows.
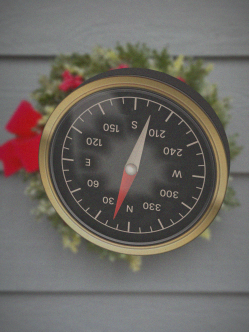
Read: value=15 unit=°
